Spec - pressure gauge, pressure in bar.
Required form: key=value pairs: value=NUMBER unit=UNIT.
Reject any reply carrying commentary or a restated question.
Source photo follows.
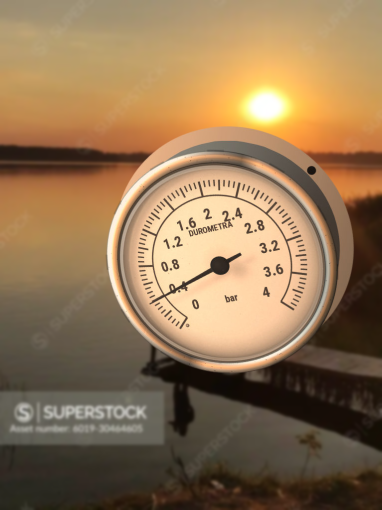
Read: value=0.4 unit=bar
